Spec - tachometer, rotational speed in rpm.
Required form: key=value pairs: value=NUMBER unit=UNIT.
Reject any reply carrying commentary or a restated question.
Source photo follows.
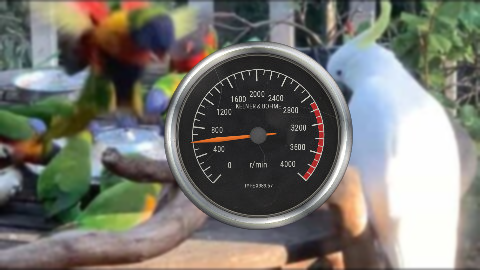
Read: value=600 unit=rpm
